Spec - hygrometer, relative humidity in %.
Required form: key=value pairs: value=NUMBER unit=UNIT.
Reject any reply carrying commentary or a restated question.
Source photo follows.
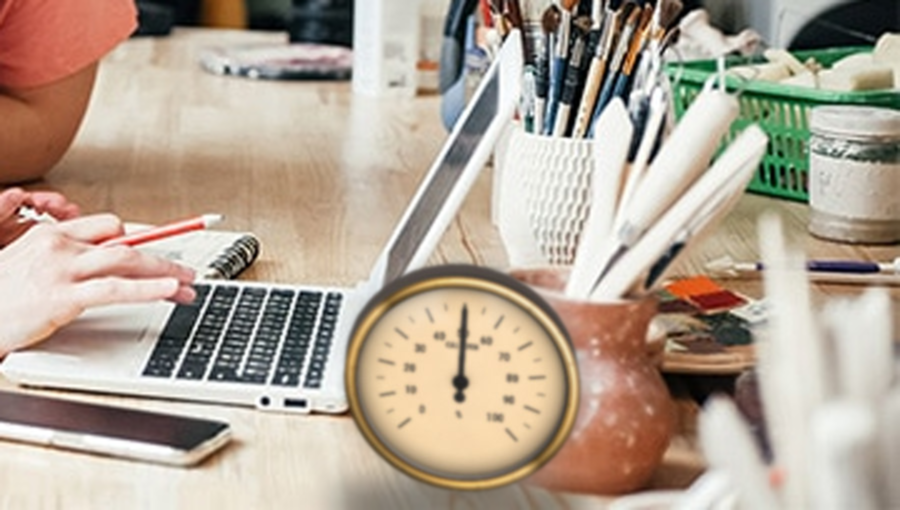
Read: value=50 unit=%
